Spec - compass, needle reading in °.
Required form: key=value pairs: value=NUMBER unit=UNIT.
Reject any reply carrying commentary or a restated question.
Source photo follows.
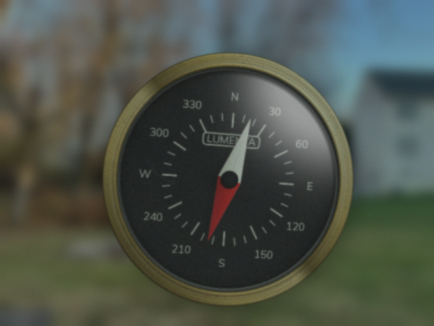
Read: value=195 unit=°
